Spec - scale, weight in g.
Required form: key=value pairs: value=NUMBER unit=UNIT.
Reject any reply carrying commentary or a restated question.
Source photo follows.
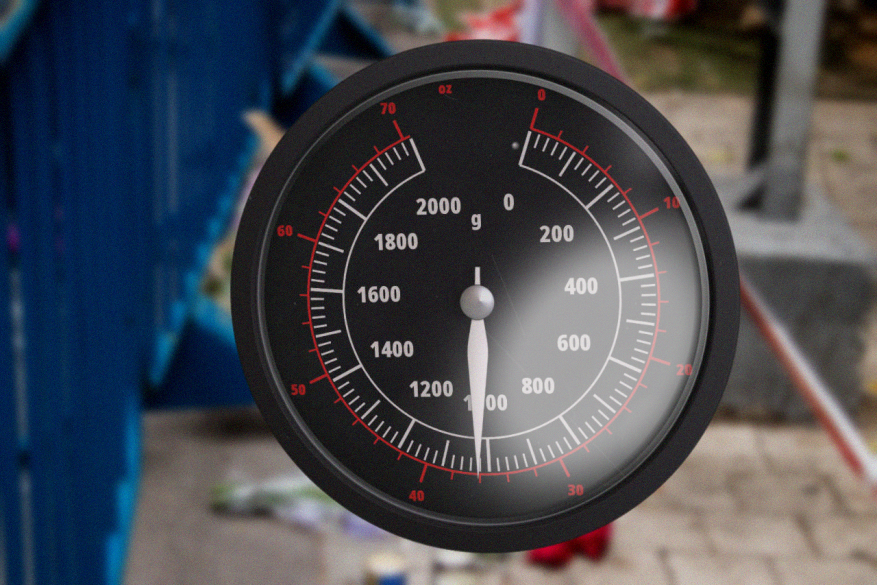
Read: value=1020 unit=g
